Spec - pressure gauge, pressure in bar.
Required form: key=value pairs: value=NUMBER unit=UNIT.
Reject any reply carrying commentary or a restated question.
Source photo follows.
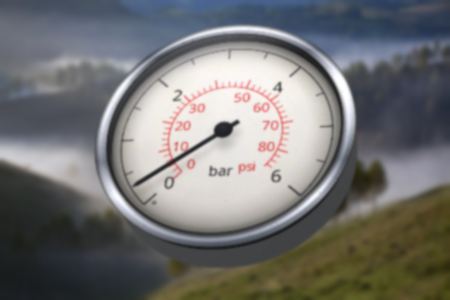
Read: value=0.25 unit=bar
